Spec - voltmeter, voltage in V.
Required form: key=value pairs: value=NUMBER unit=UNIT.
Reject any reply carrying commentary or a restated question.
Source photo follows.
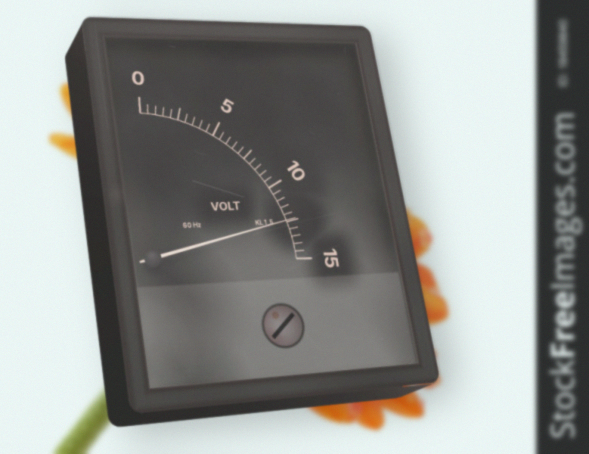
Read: value=12.5 unit=V
